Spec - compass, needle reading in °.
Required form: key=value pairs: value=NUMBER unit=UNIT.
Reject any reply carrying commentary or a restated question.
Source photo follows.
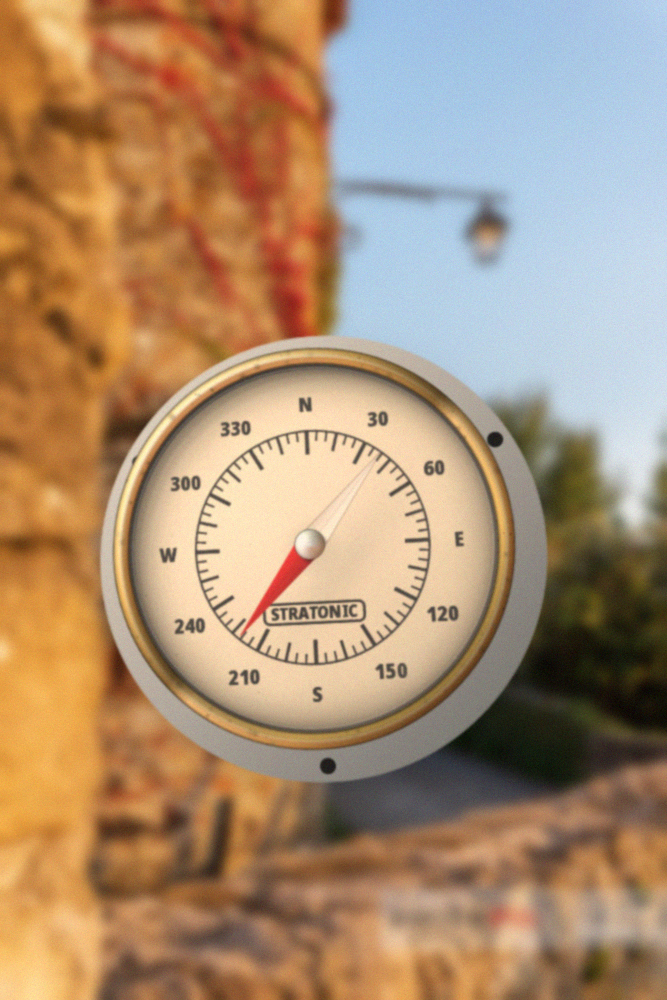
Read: value=220 unit=°
